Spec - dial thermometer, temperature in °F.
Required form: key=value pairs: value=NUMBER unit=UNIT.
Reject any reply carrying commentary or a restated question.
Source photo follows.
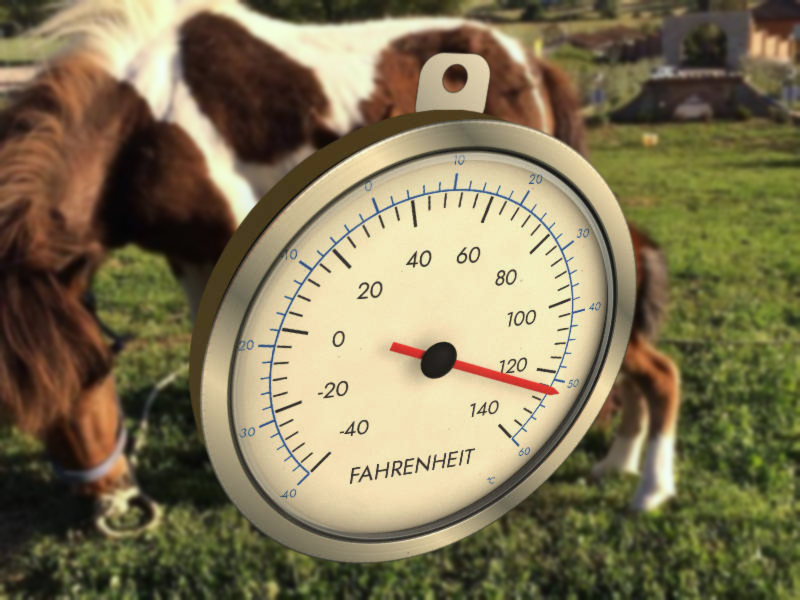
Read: value=124 unit=°F
